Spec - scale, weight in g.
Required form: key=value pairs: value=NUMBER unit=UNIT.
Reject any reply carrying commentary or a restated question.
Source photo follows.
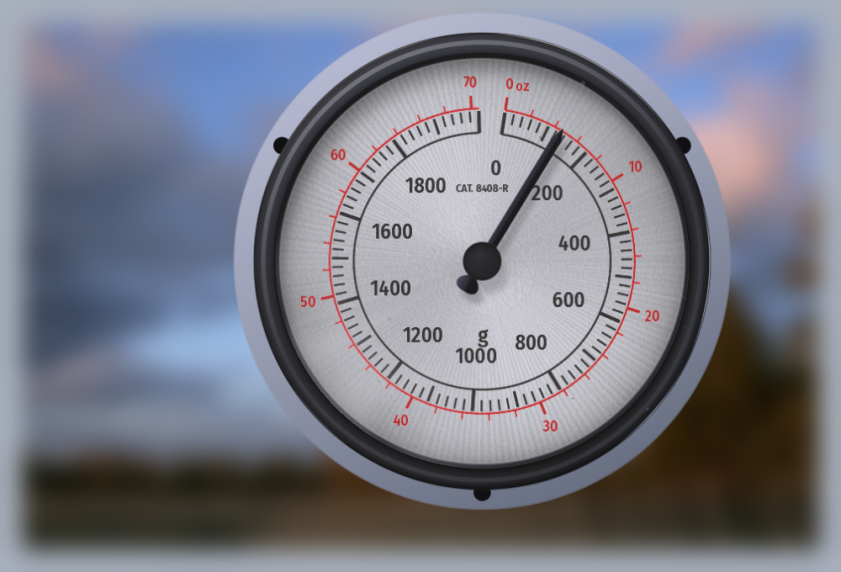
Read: value=130 unit=g
